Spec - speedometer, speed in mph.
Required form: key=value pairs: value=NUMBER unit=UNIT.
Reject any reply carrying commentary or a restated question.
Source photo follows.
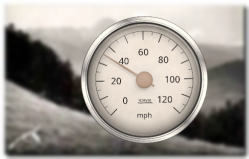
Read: value=35 unit=mph
